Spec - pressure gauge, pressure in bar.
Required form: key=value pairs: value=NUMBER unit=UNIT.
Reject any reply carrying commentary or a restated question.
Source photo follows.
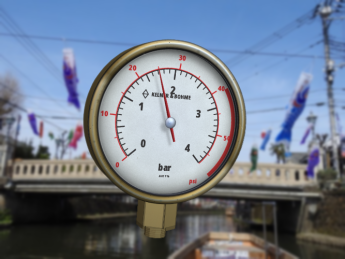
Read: value=1.7 unit=bar
